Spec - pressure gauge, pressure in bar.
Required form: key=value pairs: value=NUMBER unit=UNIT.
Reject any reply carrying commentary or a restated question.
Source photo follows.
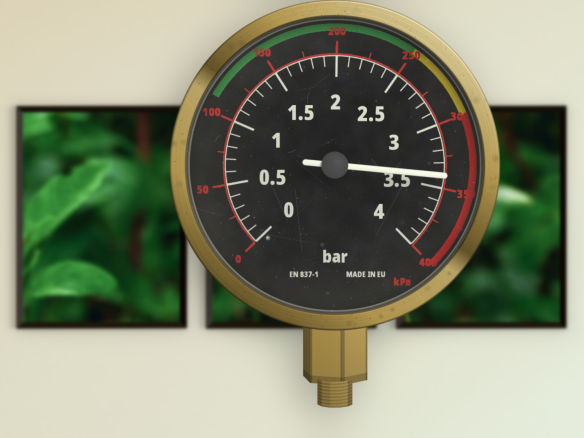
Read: value=3.4 unit=bar
